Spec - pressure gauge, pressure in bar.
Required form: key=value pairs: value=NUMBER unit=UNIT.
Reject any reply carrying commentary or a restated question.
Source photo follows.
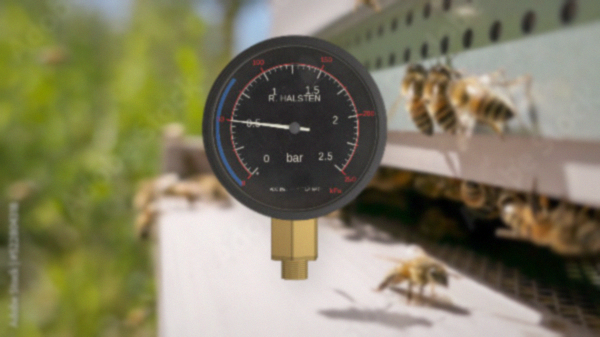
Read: value=0.5 unit=bar
